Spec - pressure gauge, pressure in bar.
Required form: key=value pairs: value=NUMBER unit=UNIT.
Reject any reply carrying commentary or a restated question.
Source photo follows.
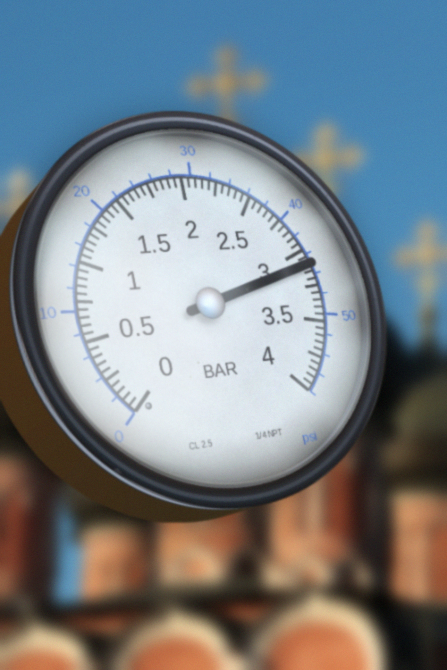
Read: value=3.1 unit=bar
